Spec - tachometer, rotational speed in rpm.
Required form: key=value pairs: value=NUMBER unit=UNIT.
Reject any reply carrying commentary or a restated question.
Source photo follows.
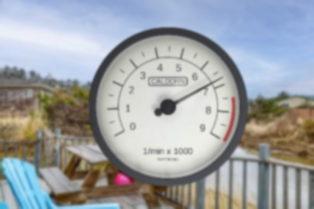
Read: value=6750 unit=rpm
